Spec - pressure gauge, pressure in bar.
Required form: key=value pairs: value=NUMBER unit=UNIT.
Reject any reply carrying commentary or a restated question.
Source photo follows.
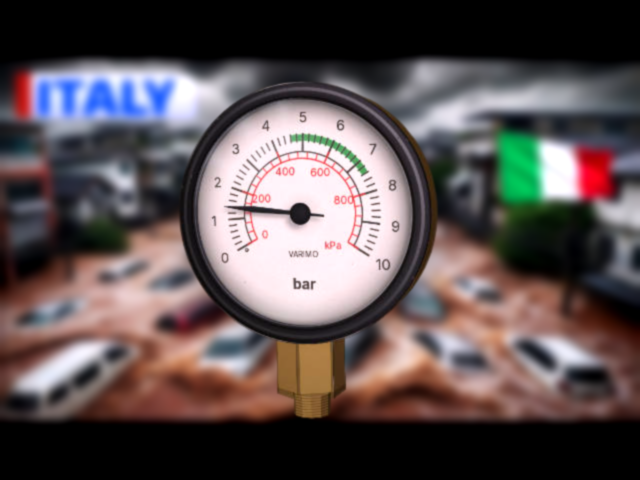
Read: value=1.4 unit=bar
